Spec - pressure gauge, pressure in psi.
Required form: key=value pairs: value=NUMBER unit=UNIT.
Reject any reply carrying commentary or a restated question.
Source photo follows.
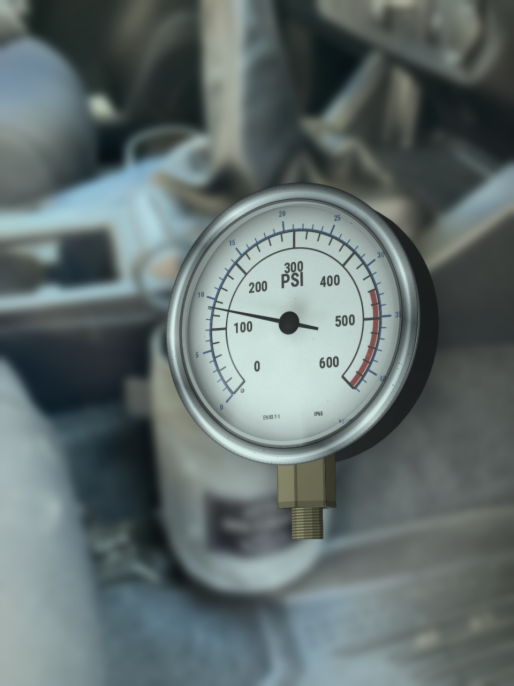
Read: value=130 unit=psi
